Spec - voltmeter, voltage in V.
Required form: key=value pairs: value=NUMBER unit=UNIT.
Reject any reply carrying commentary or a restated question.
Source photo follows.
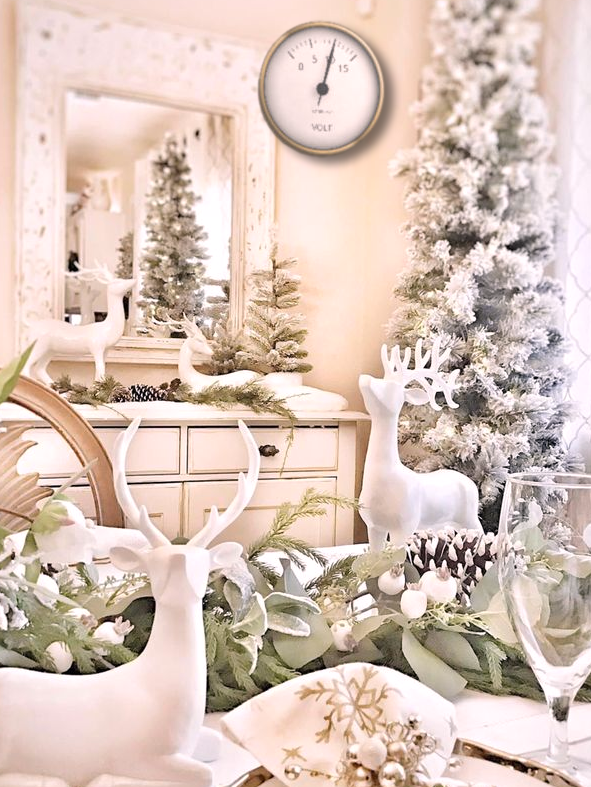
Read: value=10 unit=V
